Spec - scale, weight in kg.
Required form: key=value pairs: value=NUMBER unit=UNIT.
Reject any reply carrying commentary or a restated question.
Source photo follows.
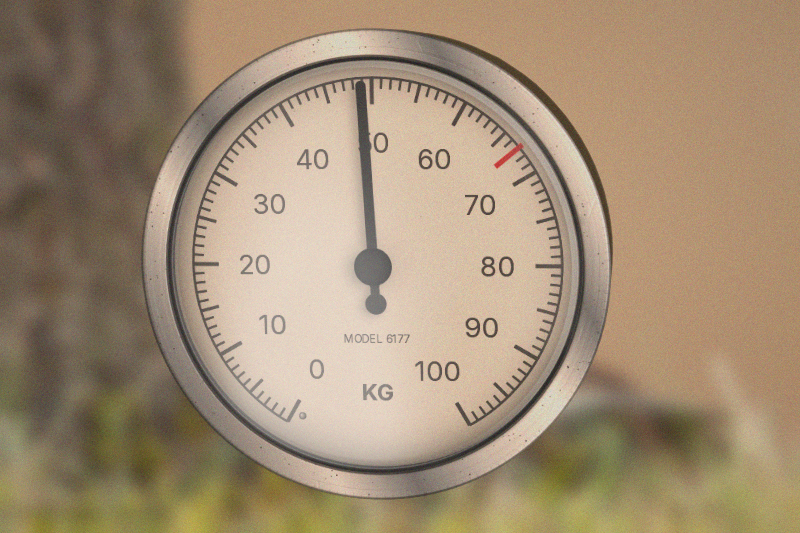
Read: value=49 unit=kg
